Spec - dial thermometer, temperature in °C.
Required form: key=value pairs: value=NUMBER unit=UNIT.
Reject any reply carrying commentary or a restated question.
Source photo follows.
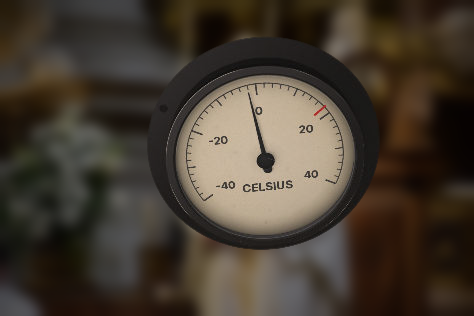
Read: value=-2 unit=°C
